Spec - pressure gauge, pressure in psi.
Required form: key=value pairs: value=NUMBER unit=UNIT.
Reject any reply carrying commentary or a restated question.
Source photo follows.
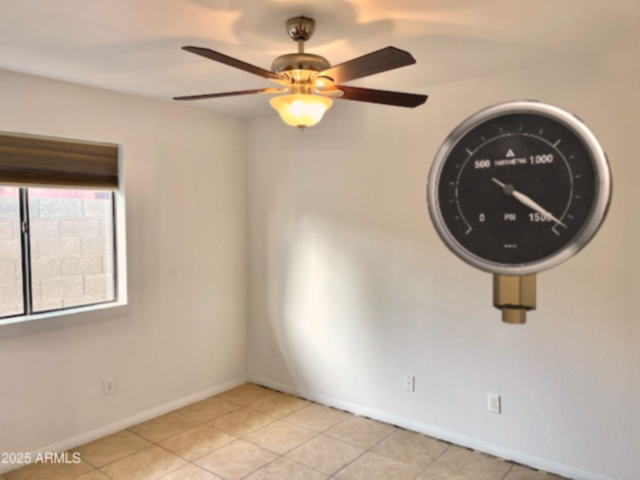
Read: value=1450 unit=psi
